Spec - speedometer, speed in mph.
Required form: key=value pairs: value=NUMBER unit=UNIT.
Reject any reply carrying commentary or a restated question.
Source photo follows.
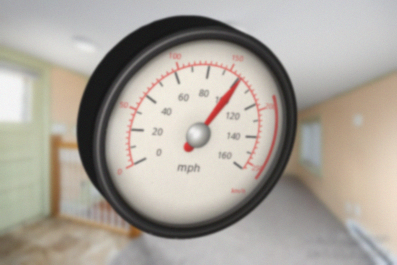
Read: value=100 unit=mph
